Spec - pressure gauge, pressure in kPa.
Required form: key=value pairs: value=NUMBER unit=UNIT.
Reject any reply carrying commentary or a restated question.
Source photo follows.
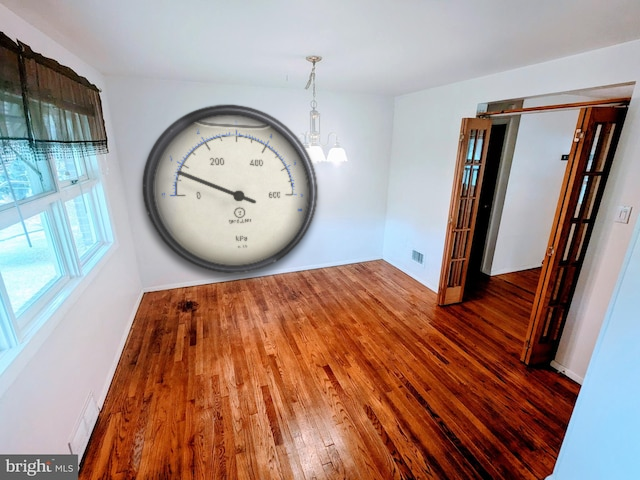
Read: value=75 unit=kPa
